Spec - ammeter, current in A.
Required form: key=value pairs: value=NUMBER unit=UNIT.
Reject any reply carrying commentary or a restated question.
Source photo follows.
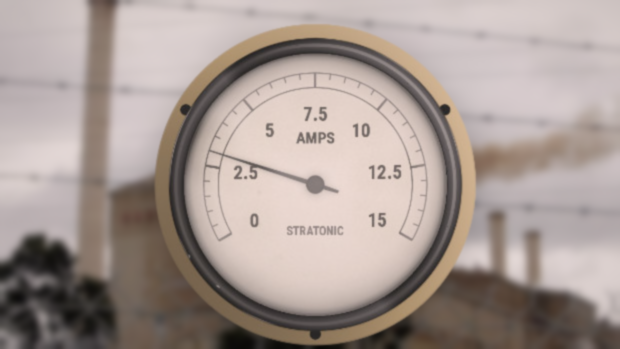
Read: value=3 unit=A
